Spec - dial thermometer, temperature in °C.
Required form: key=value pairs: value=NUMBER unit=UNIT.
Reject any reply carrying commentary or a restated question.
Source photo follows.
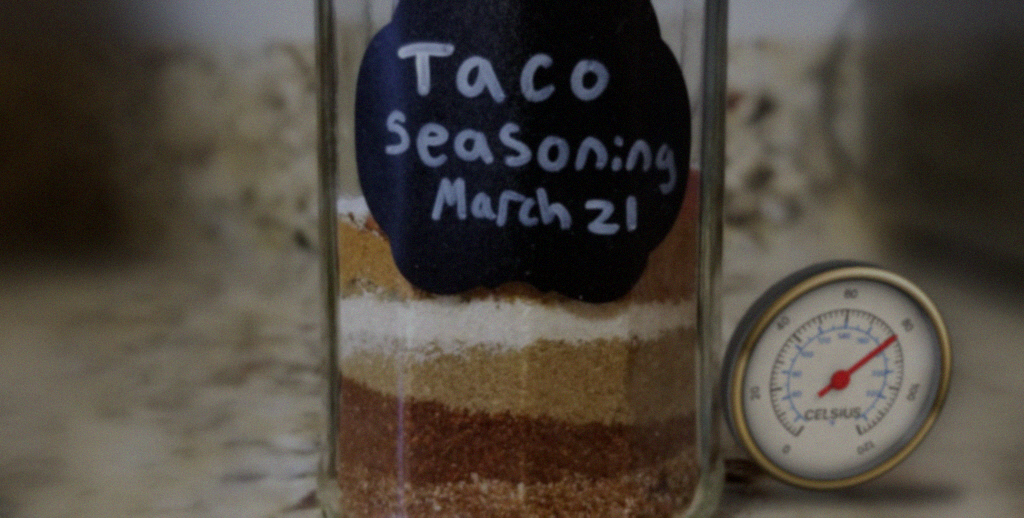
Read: value=80 unit=°C
